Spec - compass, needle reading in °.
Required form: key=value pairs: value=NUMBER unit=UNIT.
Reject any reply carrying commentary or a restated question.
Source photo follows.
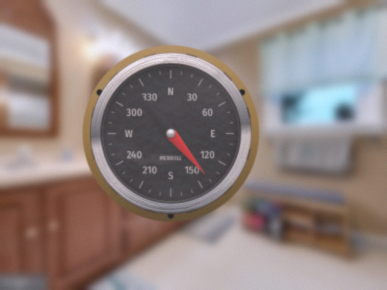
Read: value=140 unit=°
